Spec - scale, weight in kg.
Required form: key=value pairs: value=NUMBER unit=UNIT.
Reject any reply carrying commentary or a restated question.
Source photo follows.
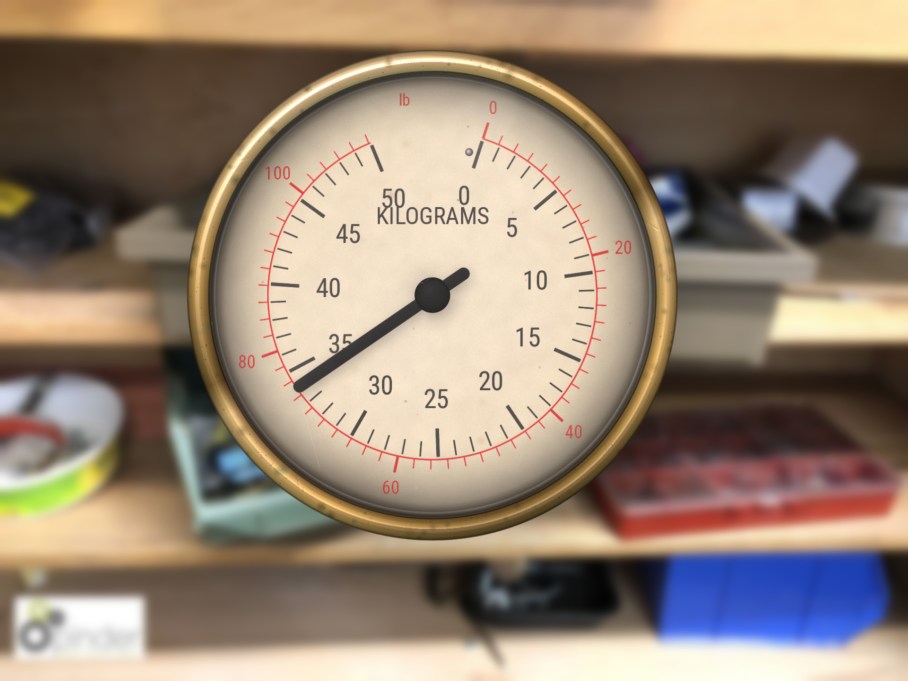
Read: value=34 unit=kg
